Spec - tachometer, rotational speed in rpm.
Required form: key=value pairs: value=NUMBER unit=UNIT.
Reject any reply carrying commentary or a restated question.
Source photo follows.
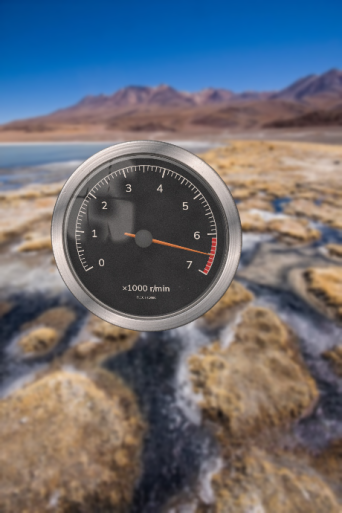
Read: value=6500 unit=rpm
